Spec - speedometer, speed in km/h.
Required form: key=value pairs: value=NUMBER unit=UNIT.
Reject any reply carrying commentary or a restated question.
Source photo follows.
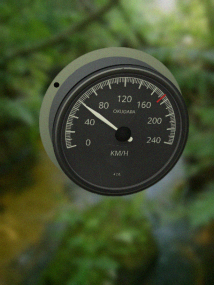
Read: value=60 unit=km/h
